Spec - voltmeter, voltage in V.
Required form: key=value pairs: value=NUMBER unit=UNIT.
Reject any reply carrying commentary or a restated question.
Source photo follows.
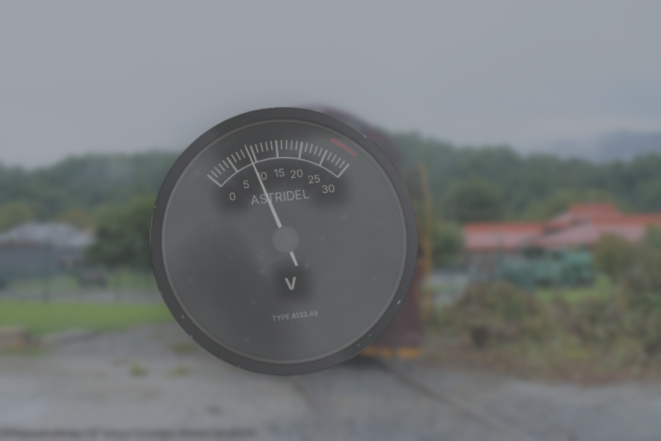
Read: value=9 unit=V
